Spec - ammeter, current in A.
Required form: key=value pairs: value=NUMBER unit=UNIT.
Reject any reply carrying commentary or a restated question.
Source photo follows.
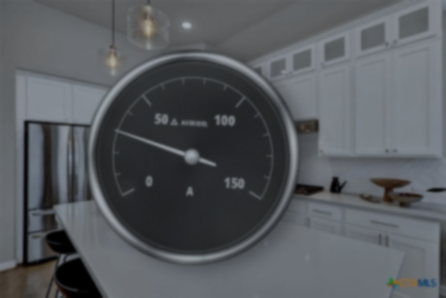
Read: value=30 unit=A
